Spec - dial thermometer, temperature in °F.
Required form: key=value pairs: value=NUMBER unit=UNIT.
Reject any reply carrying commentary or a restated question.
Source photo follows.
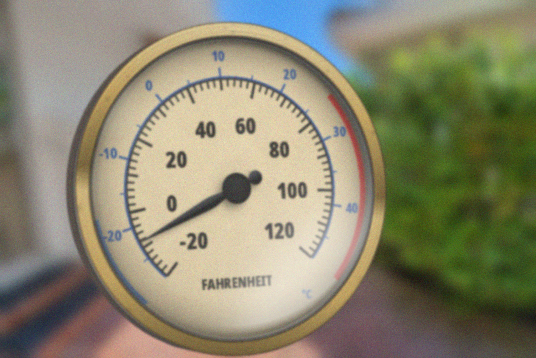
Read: value=-8 unit=°F
